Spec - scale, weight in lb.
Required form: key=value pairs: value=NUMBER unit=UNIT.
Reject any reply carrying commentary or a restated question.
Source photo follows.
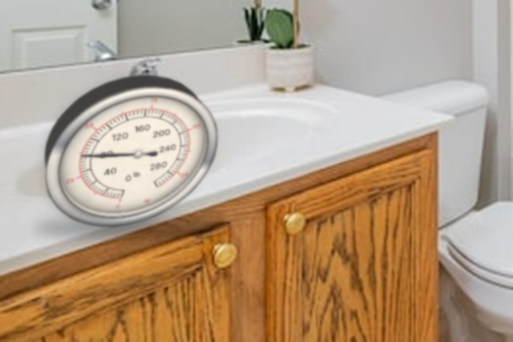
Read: value=80 unit=lb
